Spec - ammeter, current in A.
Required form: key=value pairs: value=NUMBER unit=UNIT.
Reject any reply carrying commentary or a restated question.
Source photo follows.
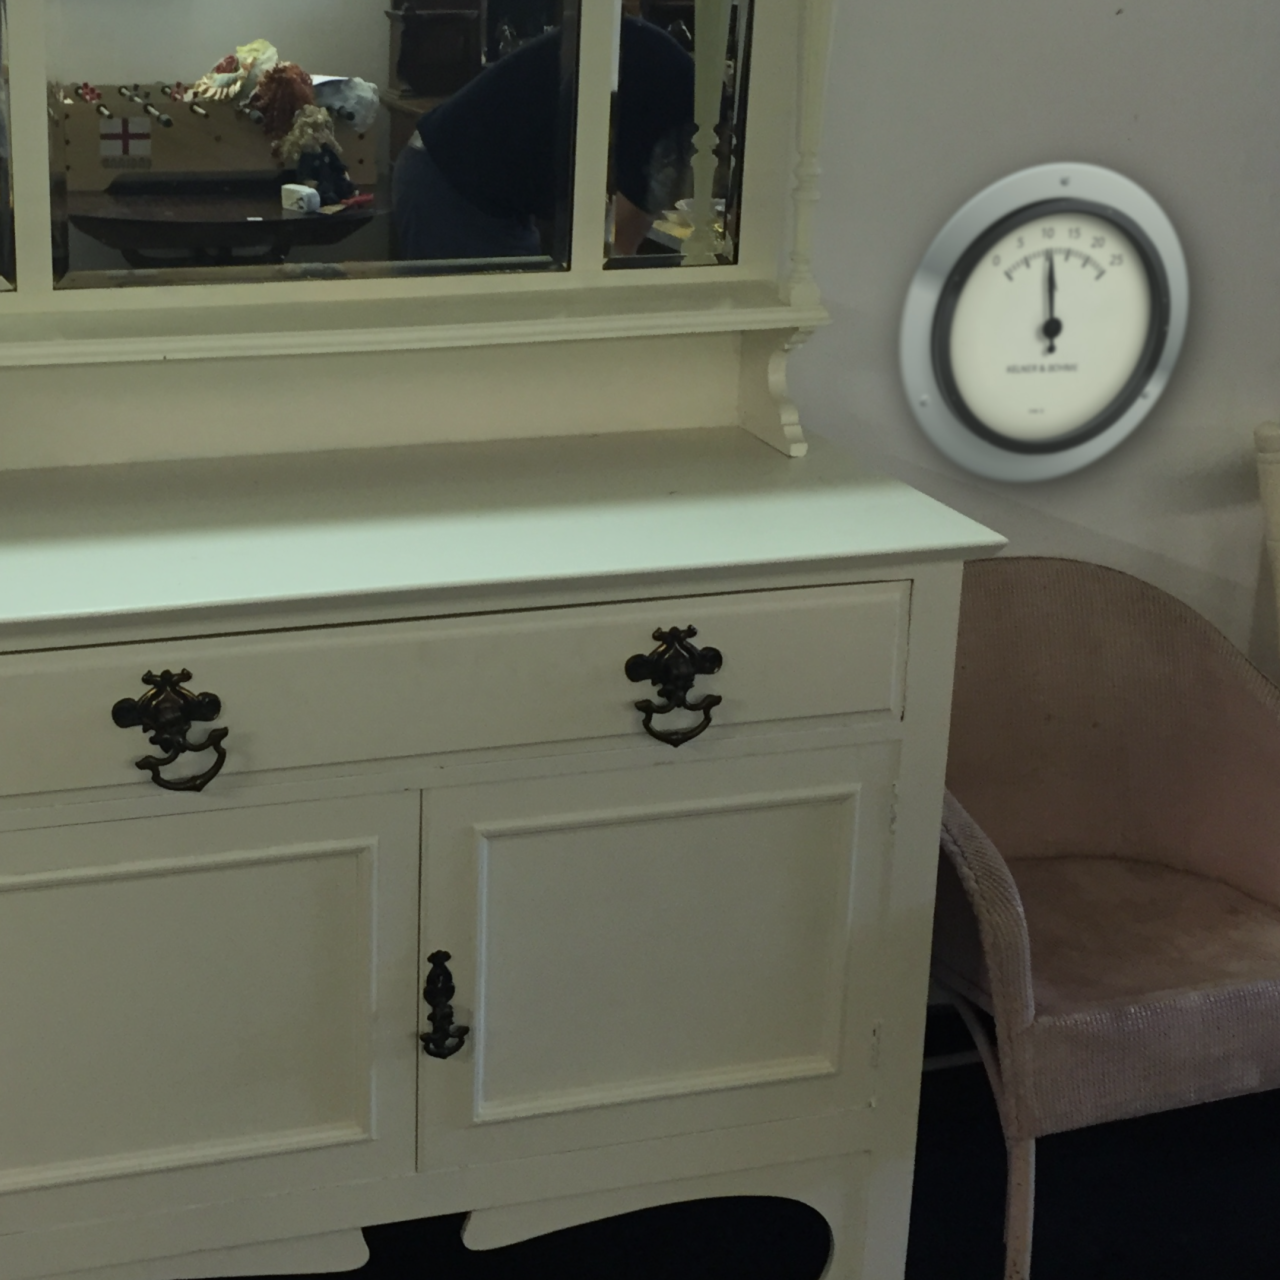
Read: value=10 unit=A
